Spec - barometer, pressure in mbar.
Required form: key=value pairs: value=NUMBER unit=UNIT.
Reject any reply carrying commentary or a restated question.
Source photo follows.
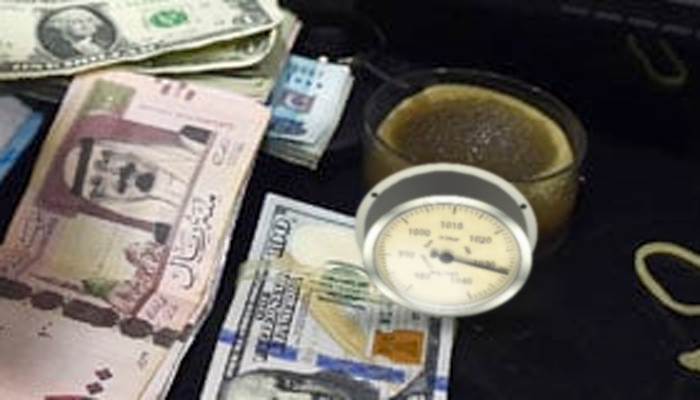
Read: value=1030 unit=mbar
